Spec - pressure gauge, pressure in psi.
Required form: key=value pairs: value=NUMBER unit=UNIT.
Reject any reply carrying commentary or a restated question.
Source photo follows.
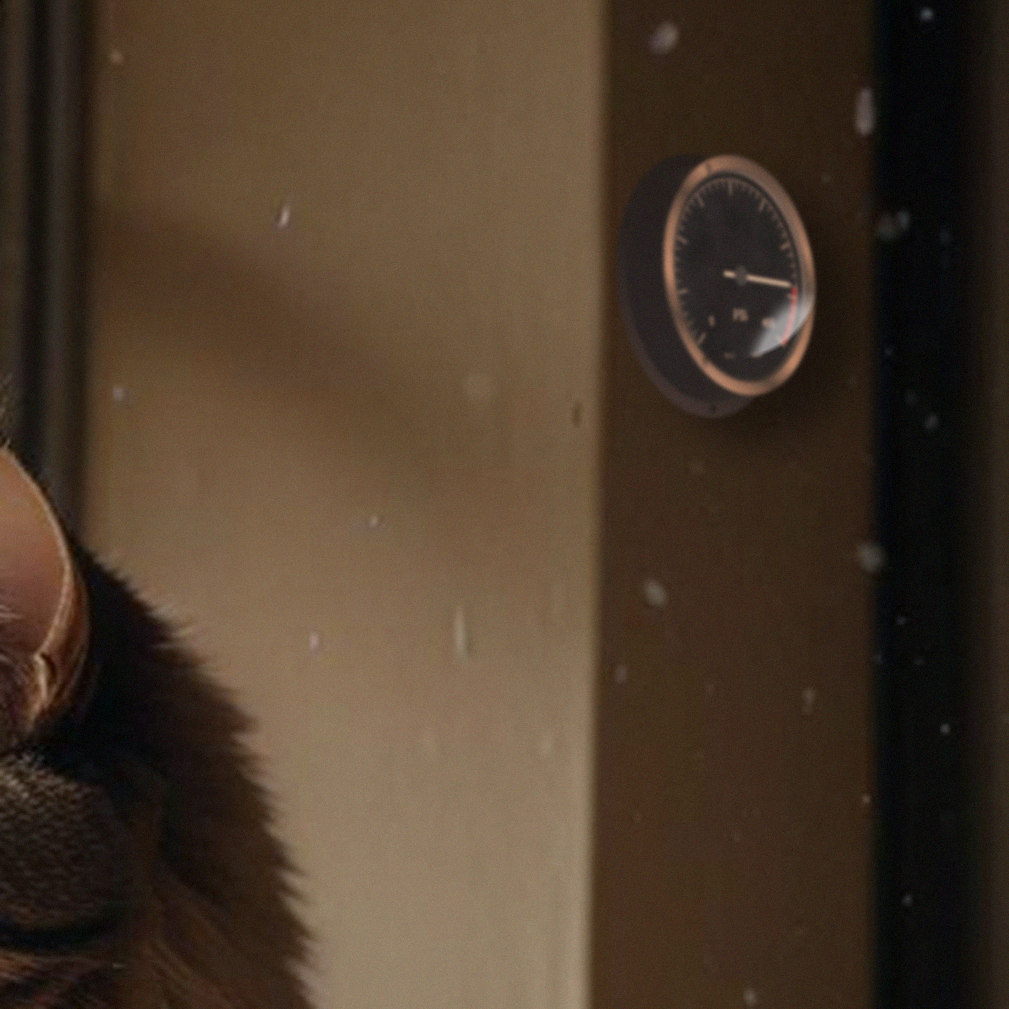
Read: value=340 unit=psi
